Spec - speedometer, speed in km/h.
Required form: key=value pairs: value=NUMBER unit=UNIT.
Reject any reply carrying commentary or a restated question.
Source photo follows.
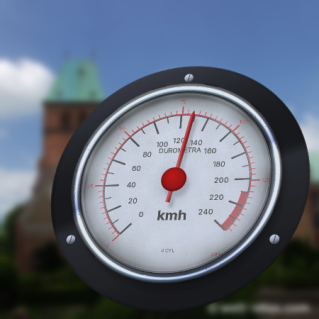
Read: value=130 unit=km/h
